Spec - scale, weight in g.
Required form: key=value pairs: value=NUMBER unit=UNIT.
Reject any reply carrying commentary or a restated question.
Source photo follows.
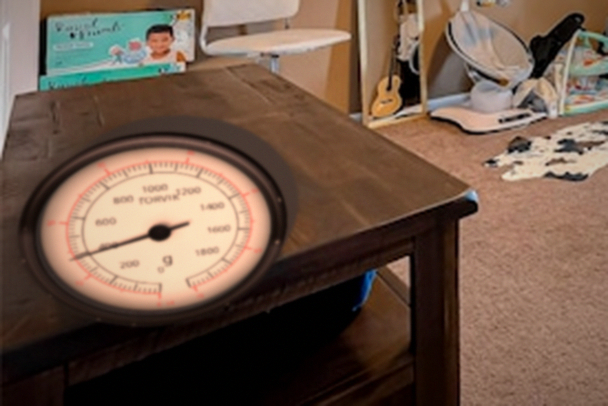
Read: value=400 unit=g
